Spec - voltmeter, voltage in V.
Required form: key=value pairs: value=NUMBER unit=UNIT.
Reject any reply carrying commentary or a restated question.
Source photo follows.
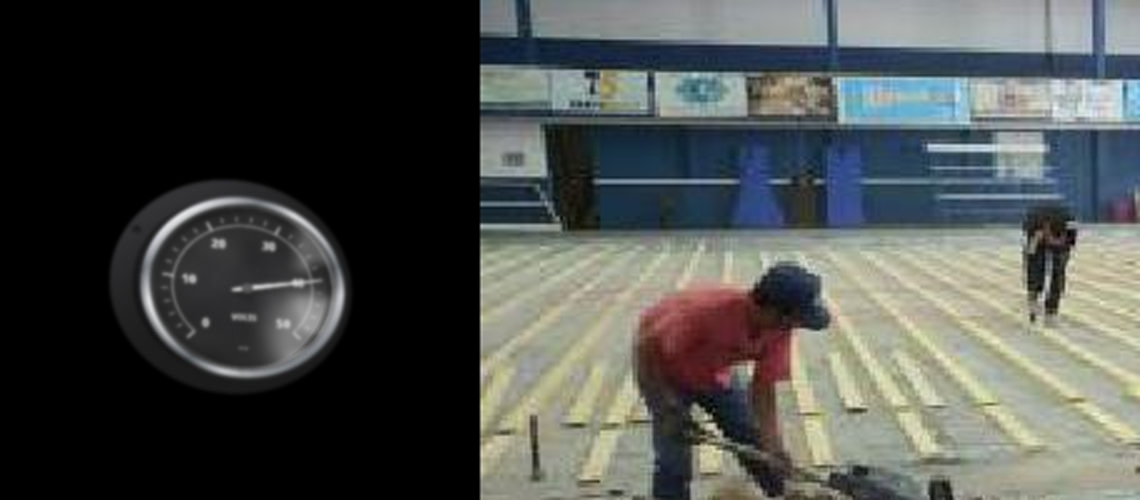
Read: value=40 unit=V
